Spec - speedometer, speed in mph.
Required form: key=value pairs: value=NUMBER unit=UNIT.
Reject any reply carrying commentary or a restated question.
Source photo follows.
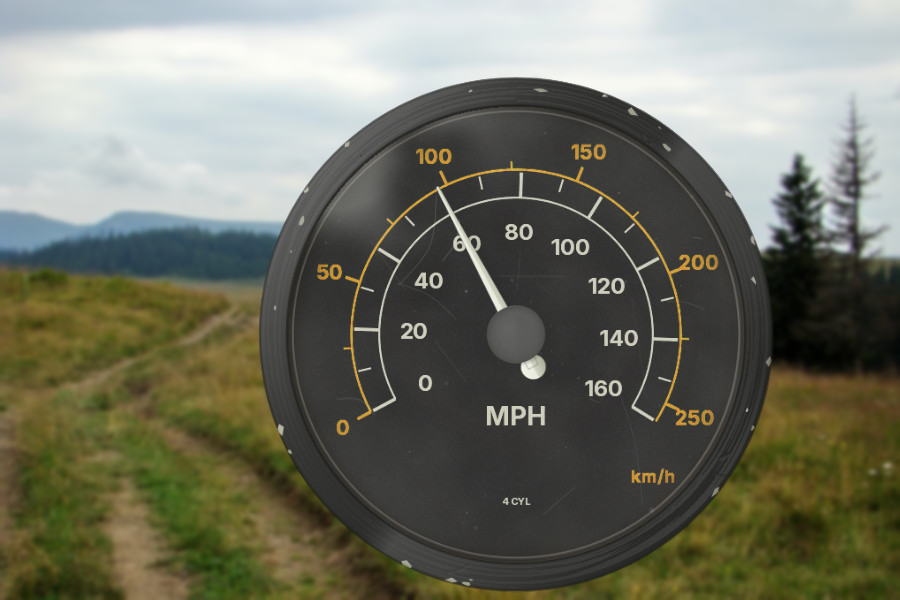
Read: value=60 unit=mph
